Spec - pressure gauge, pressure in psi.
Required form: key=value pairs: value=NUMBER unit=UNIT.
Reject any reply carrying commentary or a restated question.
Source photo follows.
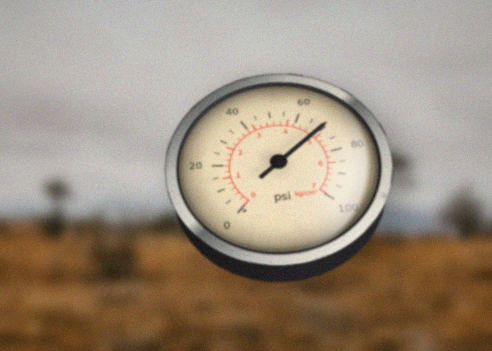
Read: value=70 unit=psi
